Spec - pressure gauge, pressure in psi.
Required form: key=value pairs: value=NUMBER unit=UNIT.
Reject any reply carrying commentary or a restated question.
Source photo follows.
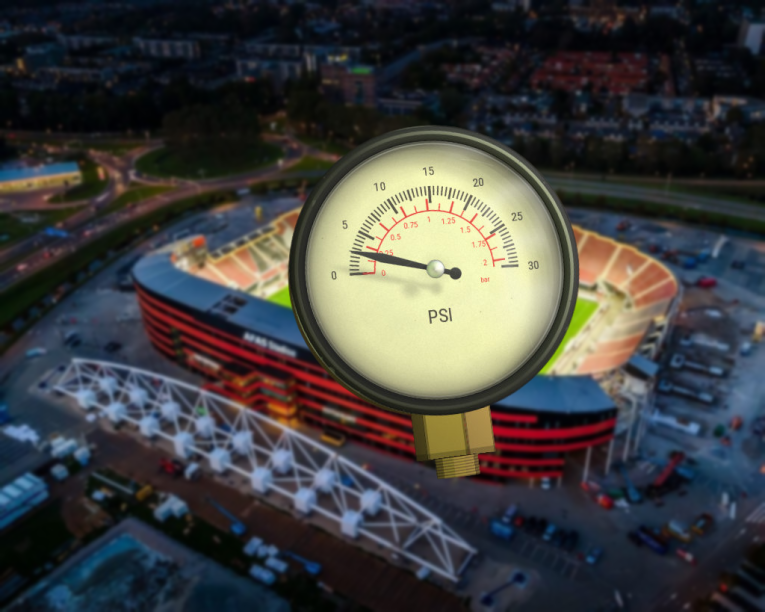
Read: value=2.5 unit=psi
